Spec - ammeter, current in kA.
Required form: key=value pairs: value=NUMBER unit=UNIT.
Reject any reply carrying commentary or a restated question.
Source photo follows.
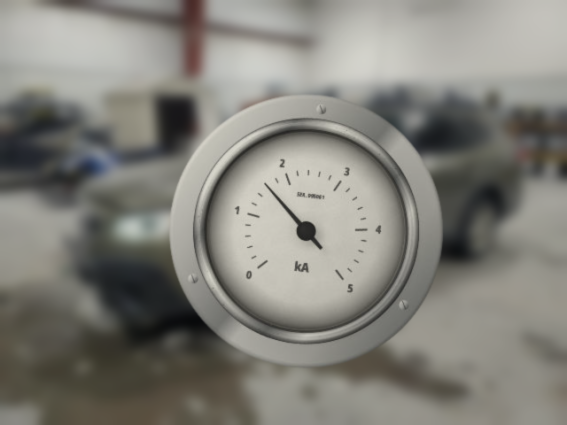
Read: value=1.6 unit=kA
